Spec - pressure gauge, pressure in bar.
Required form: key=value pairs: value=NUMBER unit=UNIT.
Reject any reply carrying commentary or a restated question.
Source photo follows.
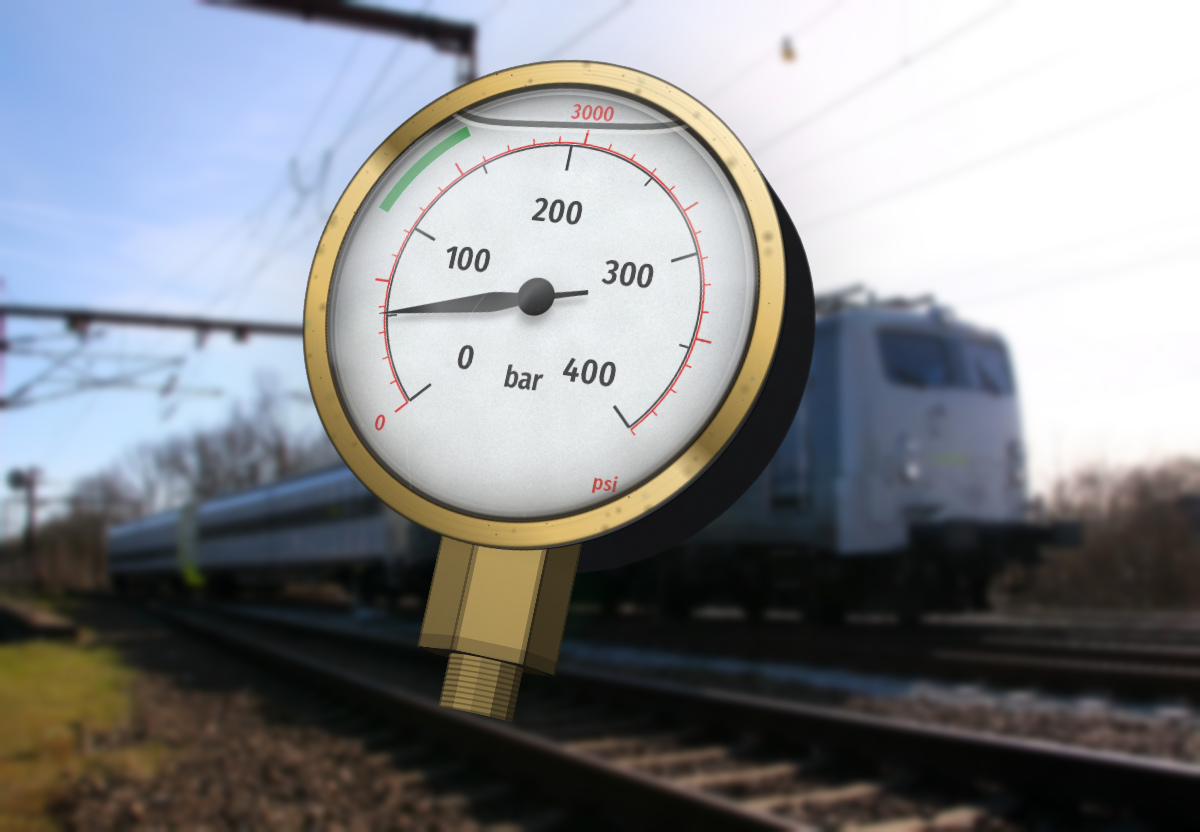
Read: value=50 unit=bar
